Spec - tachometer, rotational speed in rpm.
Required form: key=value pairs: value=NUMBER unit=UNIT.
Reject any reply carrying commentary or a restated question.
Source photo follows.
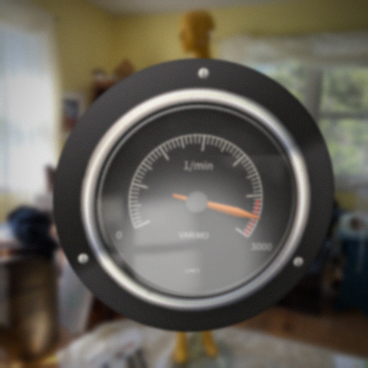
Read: value=2750 unit=rpm
